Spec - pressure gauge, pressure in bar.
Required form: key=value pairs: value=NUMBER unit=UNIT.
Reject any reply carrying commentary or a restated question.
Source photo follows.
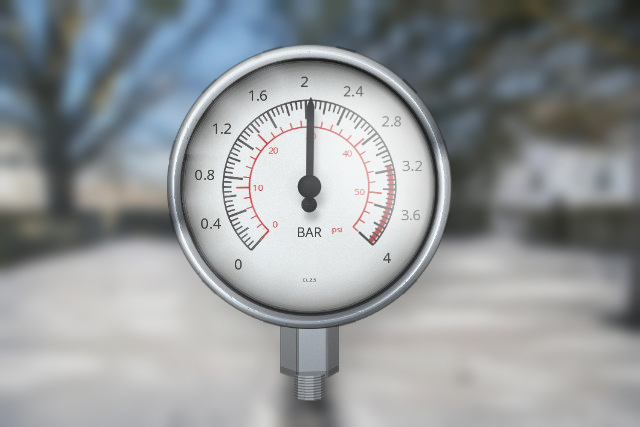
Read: value=2.05 unit=bar
